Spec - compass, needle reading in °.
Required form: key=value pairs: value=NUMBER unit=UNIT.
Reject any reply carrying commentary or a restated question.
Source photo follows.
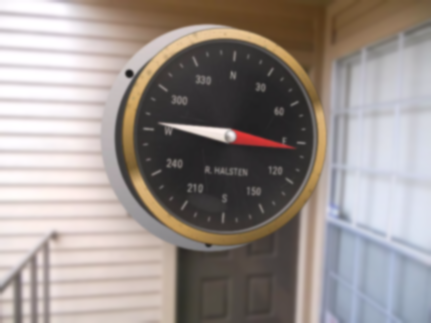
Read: value=95 unit=°
